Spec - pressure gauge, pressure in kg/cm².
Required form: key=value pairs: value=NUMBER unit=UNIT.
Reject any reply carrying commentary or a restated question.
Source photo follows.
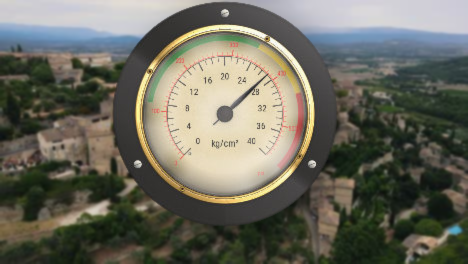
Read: value=27 unit=kg/cm²
